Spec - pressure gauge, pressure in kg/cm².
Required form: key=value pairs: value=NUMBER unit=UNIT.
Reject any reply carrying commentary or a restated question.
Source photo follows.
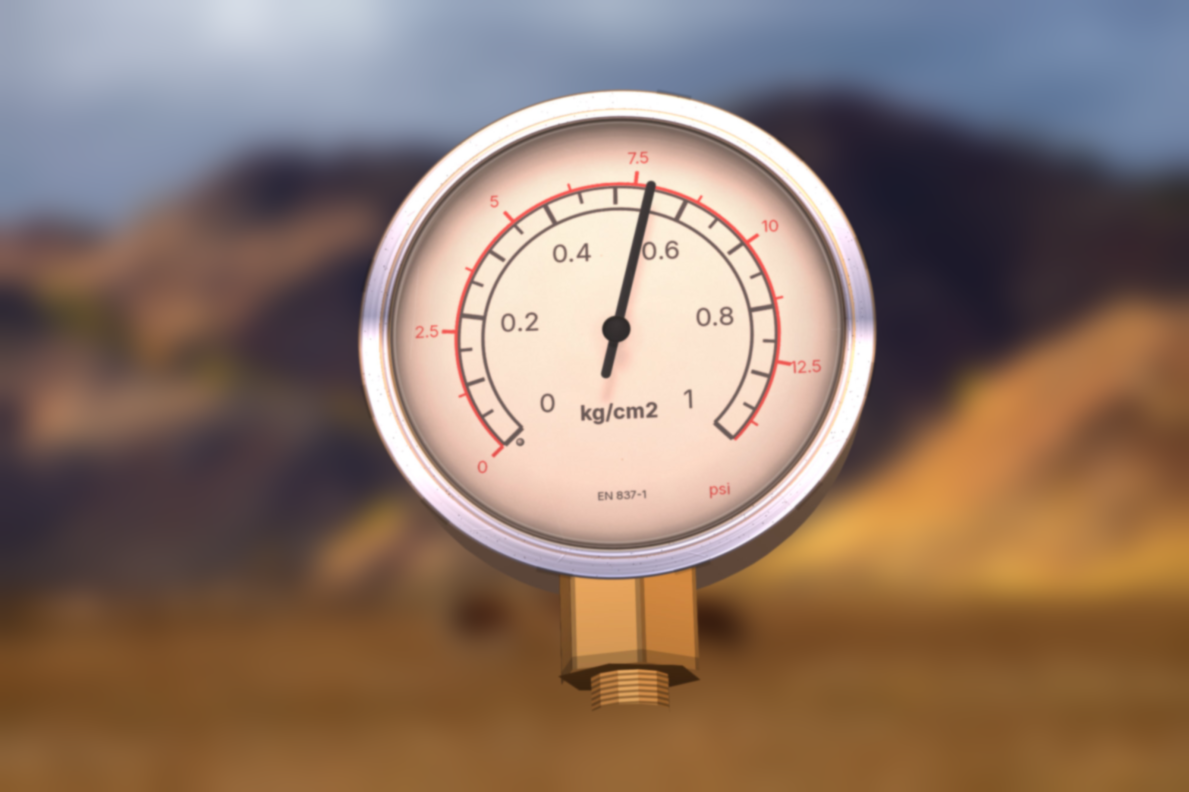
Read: value=0.55 unit=kg/cm²
